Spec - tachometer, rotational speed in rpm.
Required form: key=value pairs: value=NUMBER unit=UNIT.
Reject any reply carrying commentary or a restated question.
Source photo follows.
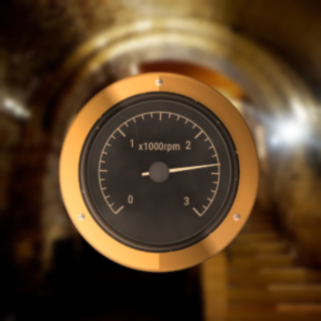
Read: value=2400 unit=rpm
